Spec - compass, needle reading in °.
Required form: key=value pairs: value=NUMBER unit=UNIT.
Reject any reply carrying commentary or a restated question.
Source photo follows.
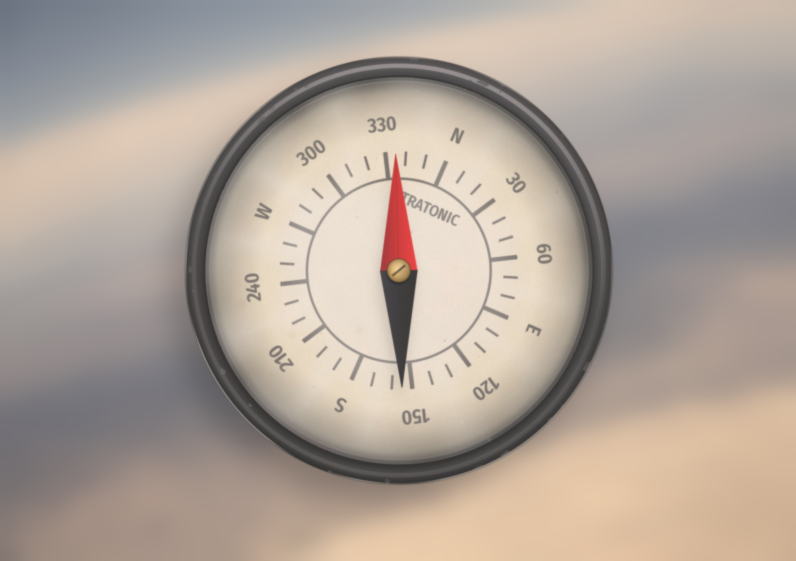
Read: value=335 unit=°
